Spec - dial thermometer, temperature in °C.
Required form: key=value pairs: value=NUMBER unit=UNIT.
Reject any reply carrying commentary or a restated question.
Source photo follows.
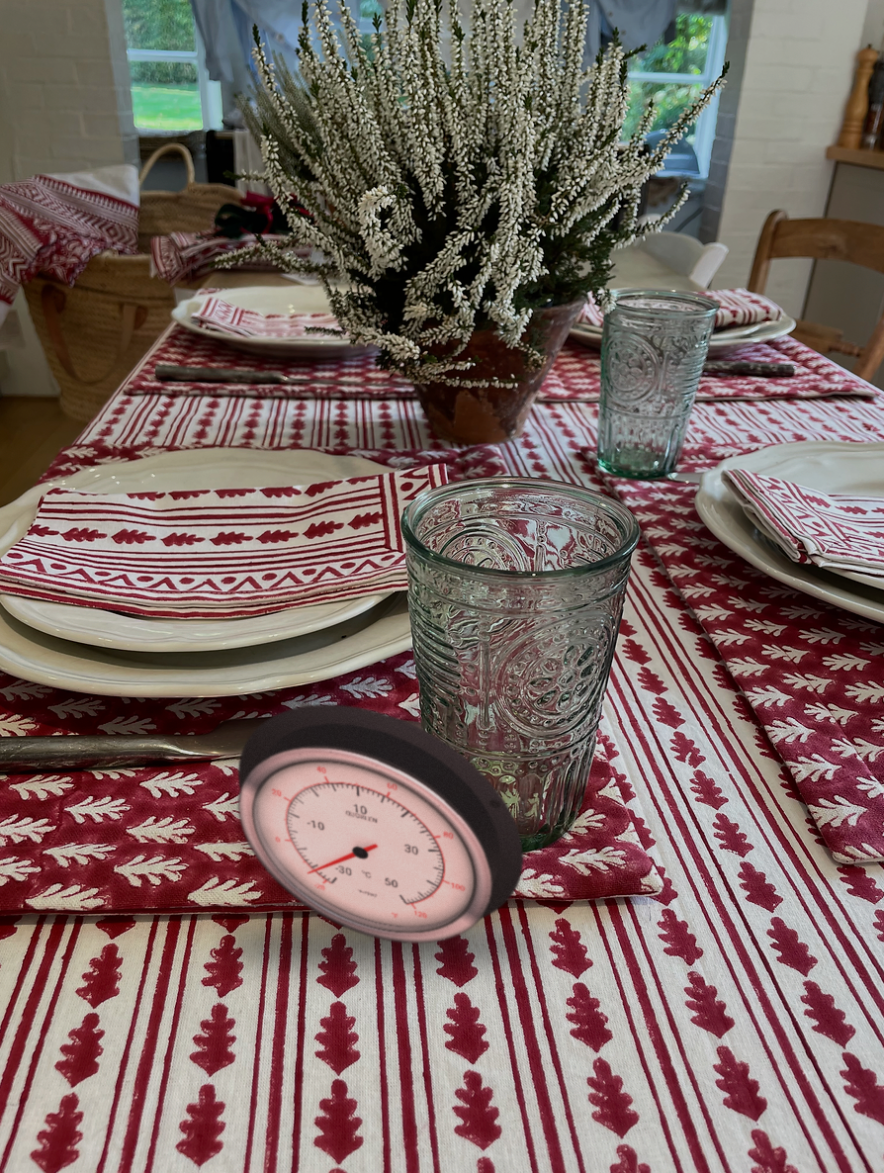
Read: value=-25 unit=°C
